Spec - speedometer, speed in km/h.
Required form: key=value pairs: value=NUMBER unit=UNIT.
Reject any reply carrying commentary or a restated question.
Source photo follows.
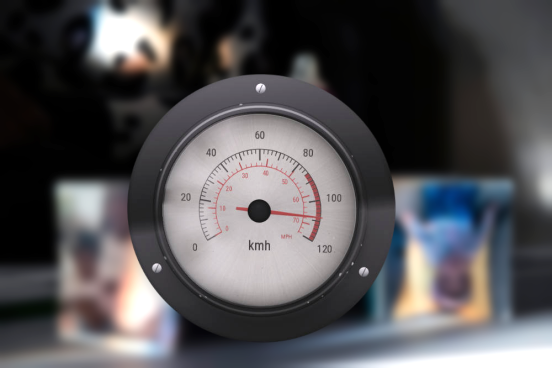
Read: value=108 unit=km/h
